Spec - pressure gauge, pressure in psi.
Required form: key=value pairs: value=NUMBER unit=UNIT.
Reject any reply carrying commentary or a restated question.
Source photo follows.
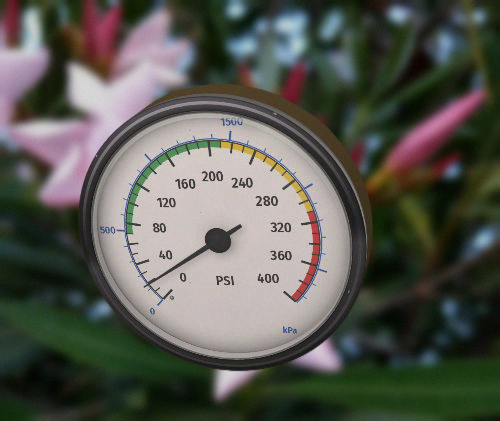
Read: value=20 unit=psi
